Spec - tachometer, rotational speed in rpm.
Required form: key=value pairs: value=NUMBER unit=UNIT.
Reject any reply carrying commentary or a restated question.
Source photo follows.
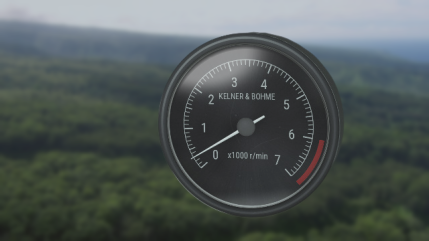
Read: value=300 unit=rpm
